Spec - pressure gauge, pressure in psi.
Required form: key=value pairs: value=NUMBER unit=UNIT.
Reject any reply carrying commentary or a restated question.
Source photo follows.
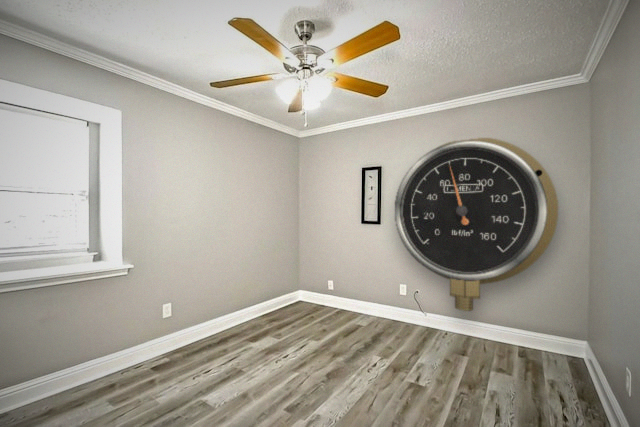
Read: value=70 unit=psi
